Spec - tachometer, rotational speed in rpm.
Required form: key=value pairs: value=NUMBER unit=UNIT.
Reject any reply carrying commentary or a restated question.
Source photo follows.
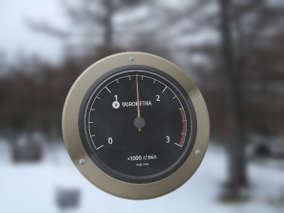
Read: value=1500 unit=rpm
